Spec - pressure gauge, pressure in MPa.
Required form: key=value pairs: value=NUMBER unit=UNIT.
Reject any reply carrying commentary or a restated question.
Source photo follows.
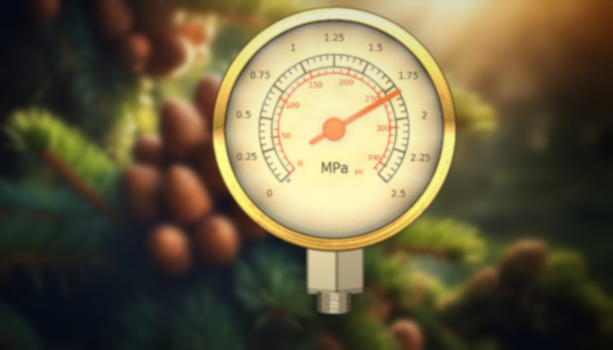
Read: value=1.8 unit=MPa
